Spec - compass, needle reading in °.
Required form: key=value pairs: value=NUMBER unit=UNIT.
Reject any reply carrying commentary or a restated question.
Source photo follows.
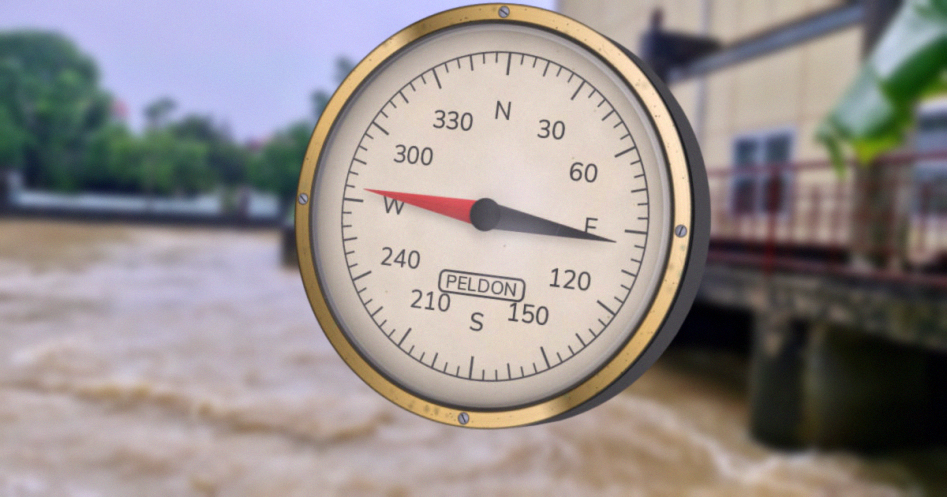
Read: value=275 unit=°
